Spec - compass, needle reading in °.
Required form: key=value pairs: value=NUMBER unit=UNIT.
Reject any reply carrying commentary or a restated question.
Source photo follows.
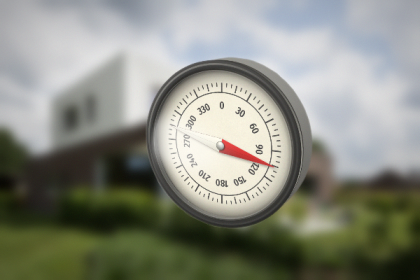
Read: value=105 unit=°
